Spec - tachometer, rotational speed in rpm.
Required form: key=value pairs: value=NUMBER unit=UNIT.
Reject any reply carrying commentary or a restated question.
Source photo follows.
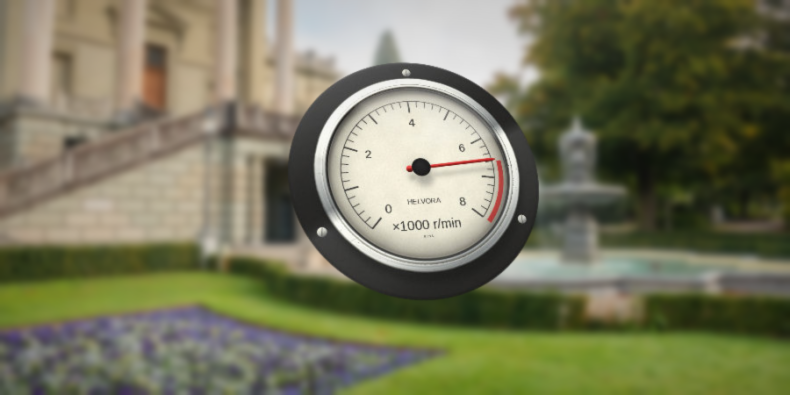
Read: value=6600 unit=rpm
